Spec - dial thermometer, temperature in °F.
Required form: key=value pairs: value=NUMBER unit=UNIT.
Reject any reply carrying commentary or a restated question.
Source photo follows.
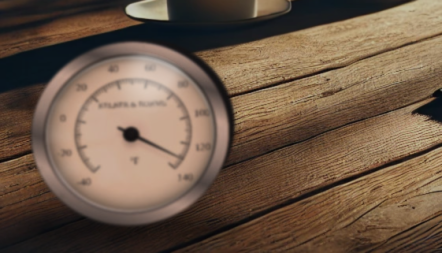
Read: value=130 unit=°F
